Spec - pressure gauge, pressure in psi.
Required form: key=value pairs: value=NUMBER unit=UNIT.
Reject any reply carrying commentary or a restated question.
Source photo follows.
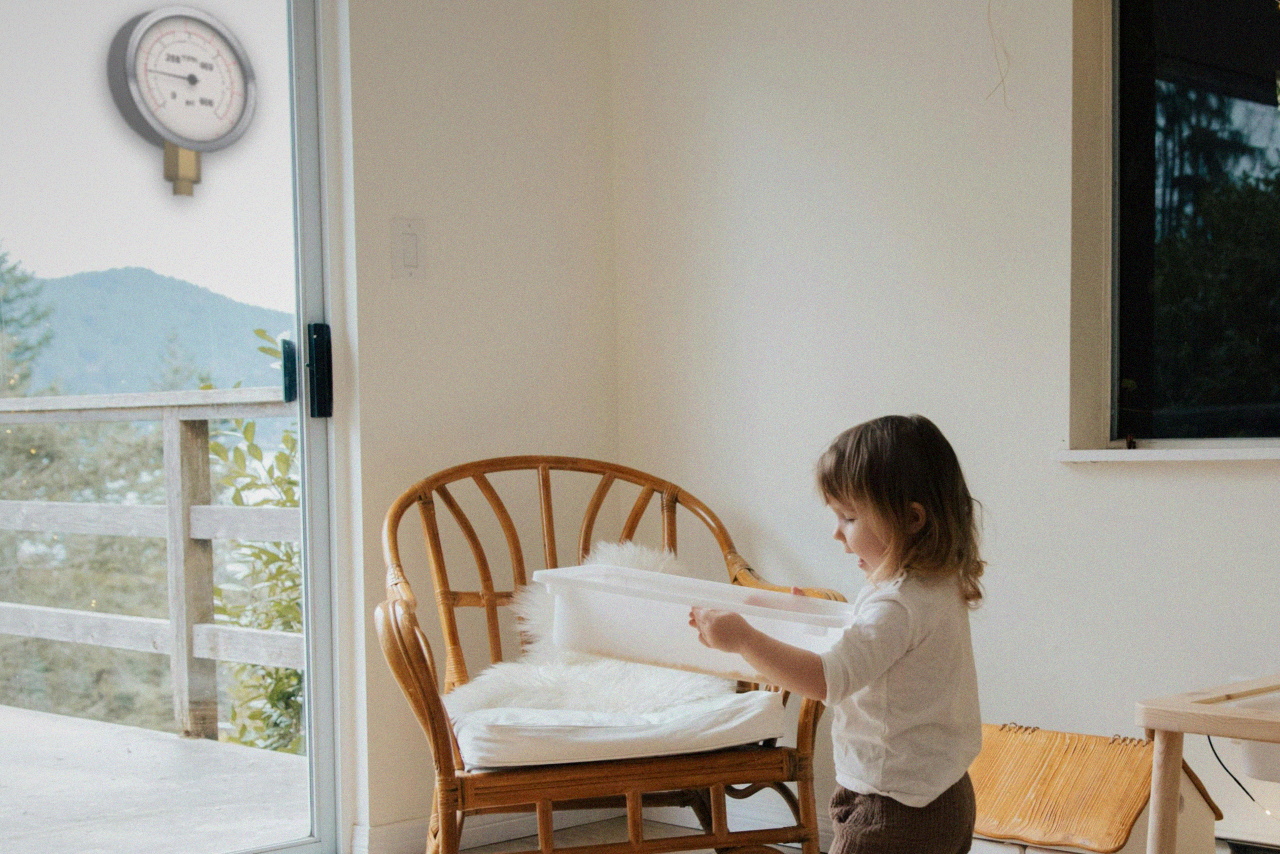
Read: value=100 unit=psi
